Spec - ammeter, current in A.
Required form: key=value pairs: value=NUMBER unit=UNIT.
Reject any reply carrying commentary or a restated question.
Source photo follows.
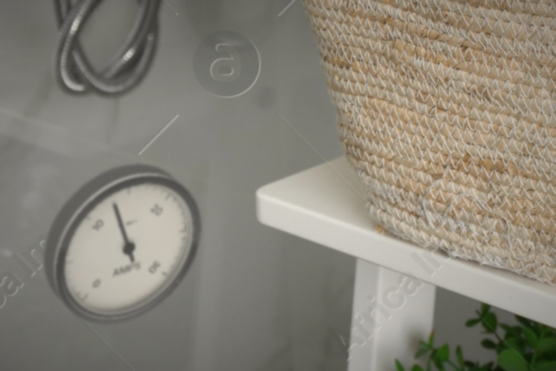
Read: value=13 unit=A
